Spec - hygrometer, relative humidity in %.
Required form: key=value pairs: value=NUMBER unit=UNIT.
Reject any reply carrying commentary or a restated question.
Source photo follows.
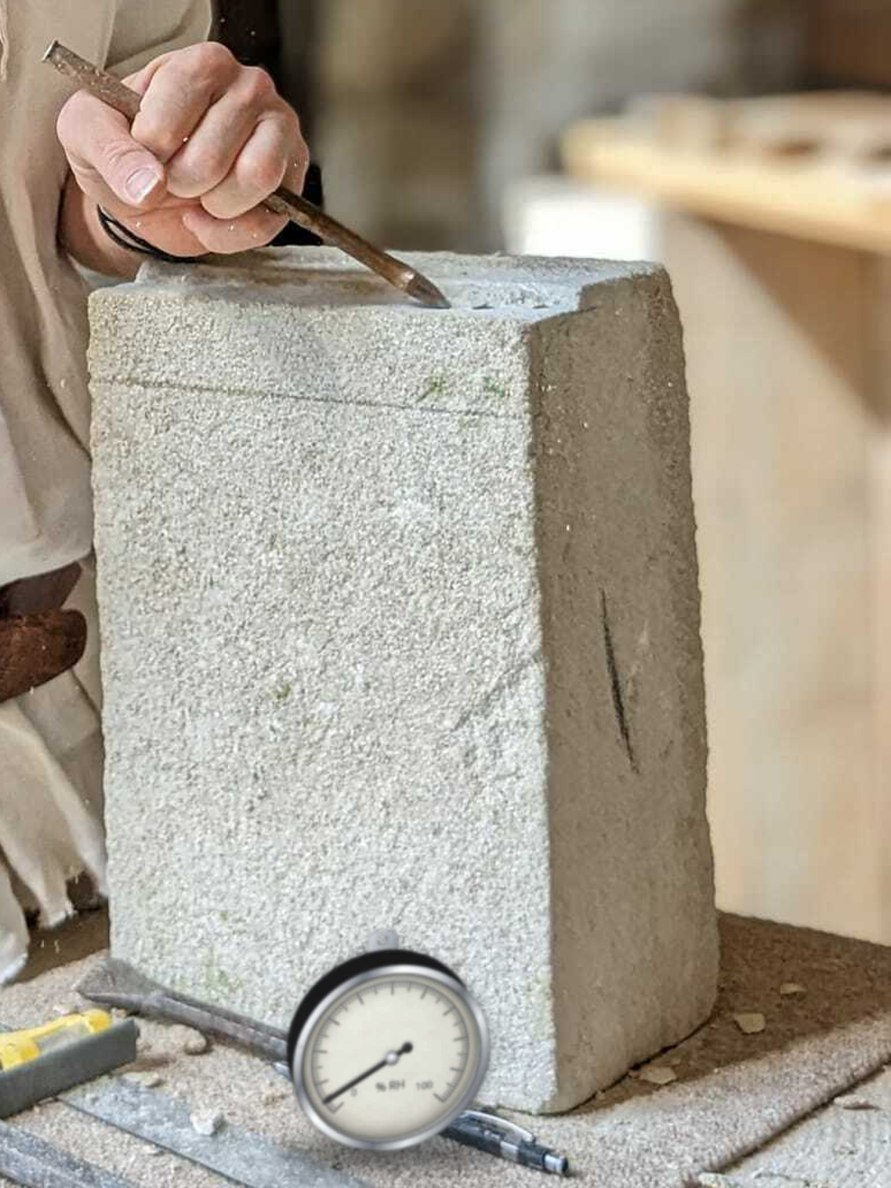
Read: value=5 unit=%
